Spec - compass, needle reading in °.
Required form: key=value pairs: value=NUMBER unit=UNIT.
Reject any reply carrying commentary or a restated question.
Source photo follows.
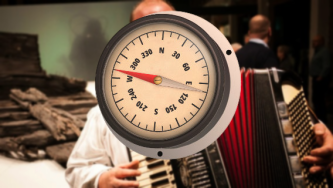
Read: value=280 unit=°
